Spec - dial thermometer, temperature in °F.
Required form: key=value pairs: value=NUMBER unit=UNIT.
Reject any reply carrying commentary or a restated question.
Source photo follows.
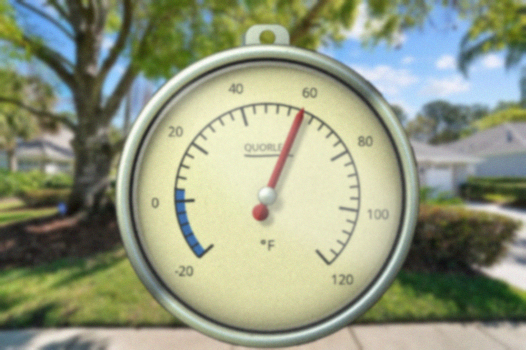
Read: value=60 unit=°F
